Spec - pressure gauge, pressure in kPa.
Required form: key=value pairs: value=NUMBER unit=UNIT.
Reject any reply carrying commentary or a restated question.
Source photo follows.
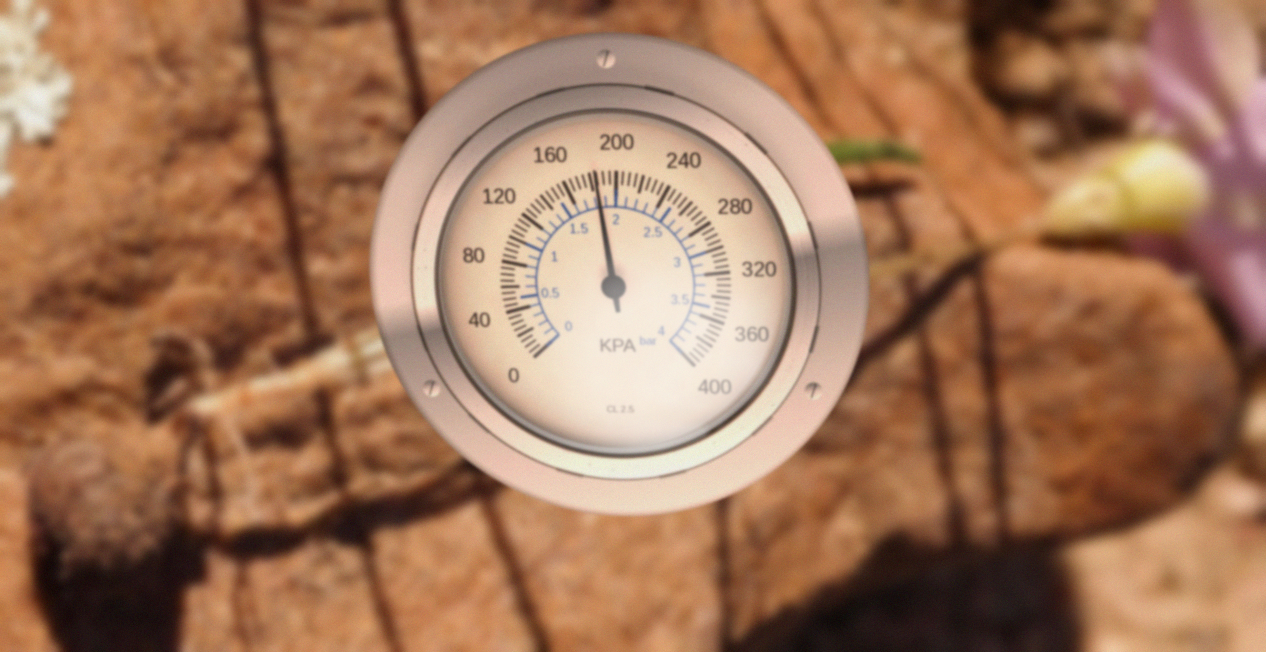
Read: value=185 unit=kPa
